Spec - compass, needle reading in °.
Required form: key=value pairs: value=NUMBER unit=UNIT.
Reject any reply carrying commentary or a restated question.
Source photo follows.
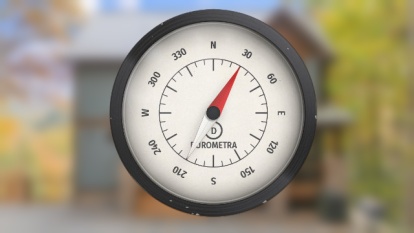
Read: value=30 unit=°
